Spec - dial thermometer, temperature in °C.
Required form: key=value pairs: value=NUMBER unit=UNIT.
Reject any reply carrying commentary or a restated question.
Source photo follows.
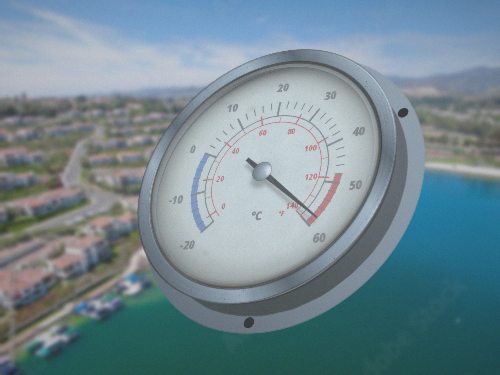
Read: value=58 unit=°C
